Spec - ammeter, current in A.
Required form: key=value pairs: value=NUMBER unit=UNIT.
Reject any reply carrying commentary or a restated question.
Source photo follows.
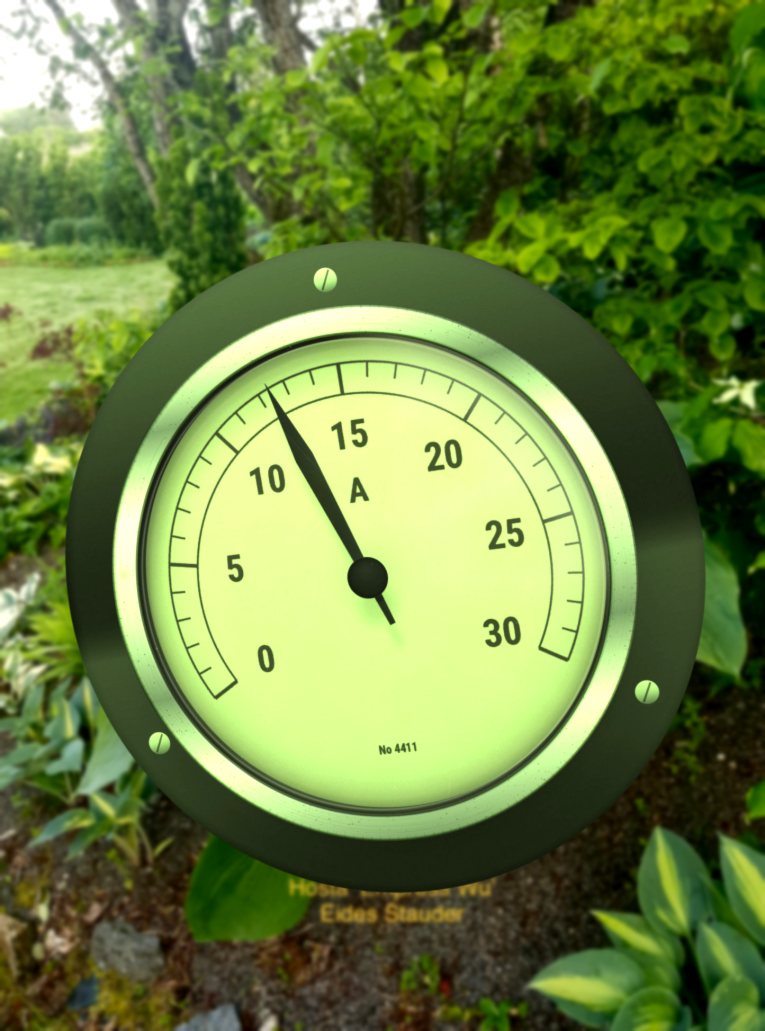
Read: value=12.5 unit=A
